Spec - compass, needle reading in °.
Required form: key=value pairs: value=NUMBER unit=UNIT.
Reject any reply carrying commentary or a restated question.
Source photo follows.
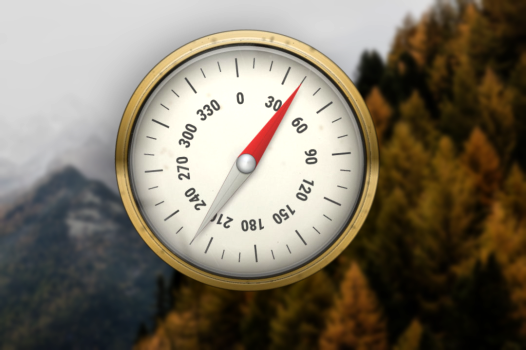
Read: value=40 unit=°
